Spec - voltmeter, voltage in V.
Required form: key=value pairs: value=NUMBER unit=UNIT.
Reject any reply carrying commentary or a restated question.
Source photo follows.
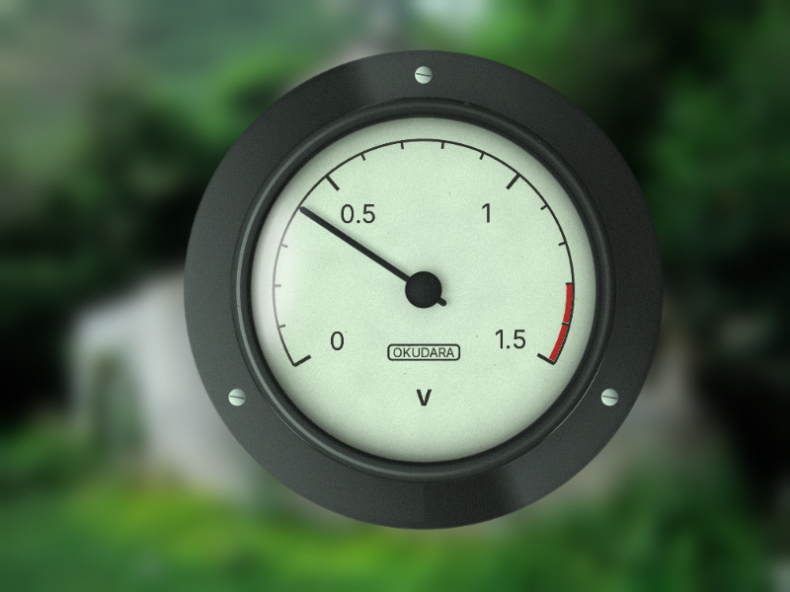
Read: value=0.4 unit=V
